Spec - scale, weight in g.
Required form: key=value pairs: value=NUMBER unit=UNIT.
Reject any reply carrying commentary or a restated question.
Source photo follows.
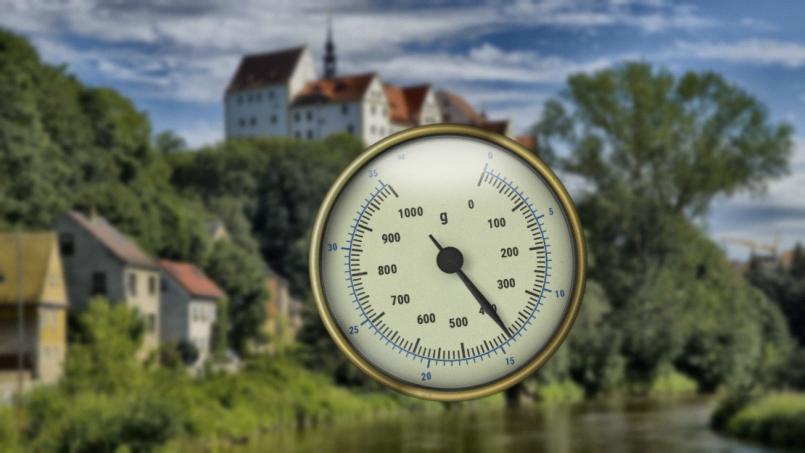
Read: value=400 unit=g
